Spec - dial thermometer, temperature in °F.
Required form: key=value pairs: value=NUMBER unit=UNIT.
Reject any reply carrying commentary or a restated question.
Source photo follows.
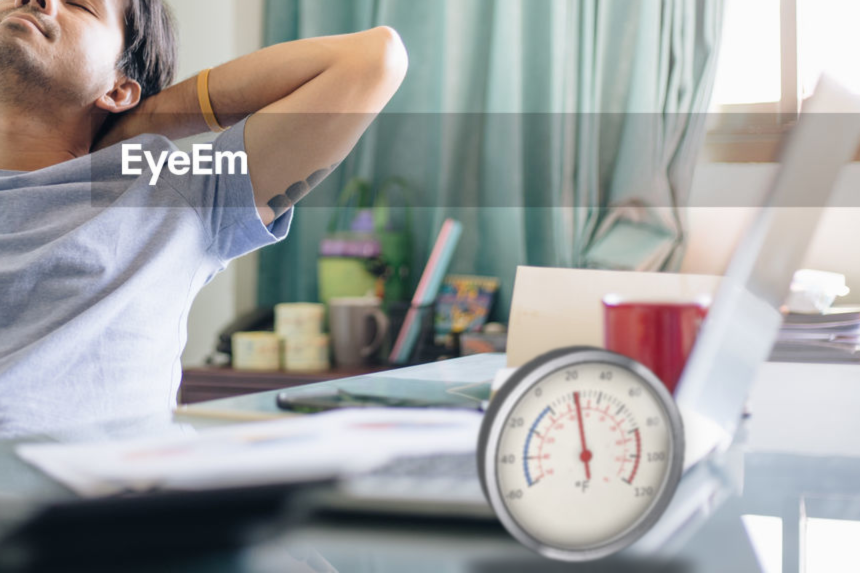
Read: value=20 unit=°F
